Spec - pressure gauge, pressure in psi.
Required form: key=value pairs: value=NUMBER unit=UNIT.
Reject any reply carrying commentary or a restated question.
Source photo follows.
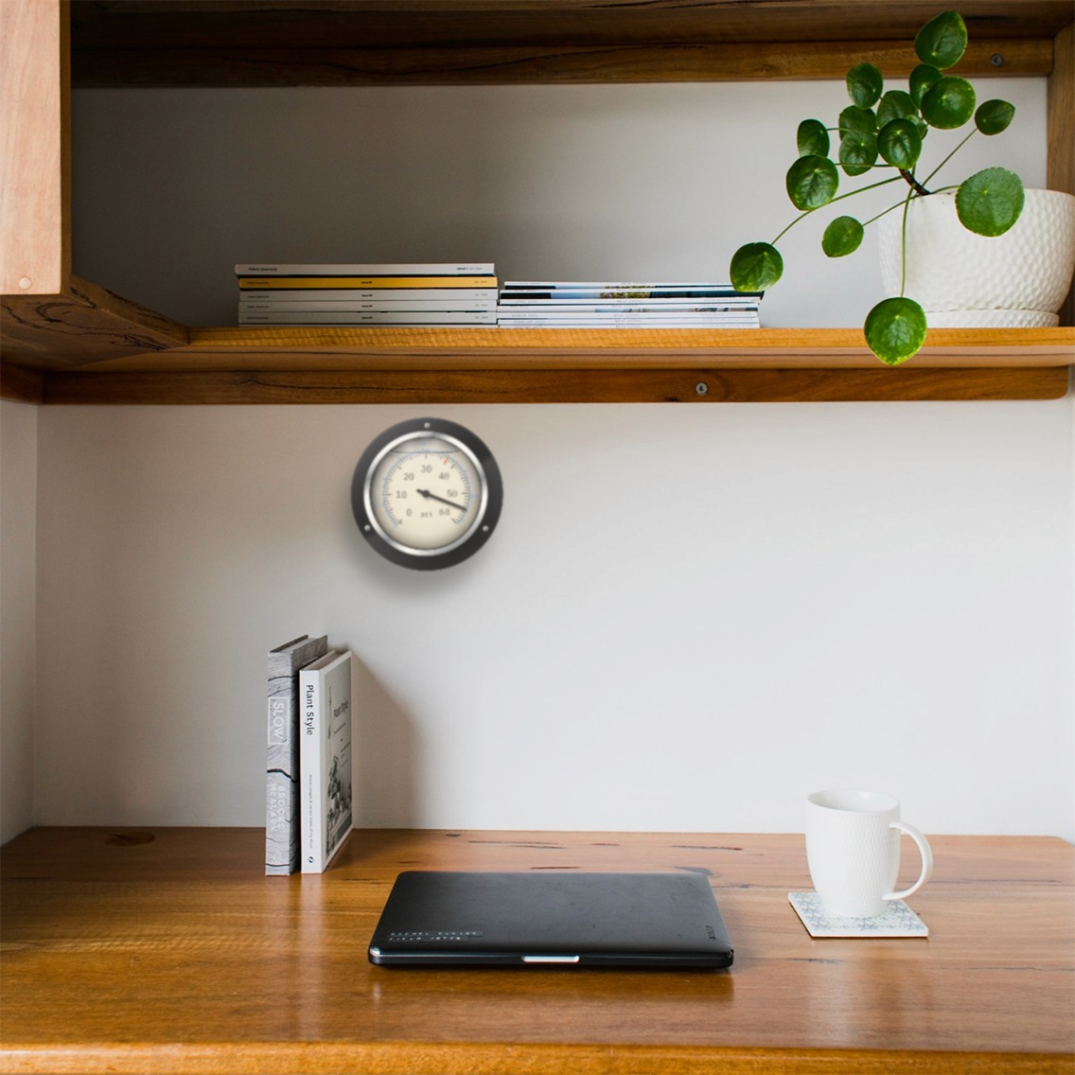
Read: value=55 unit=psi
